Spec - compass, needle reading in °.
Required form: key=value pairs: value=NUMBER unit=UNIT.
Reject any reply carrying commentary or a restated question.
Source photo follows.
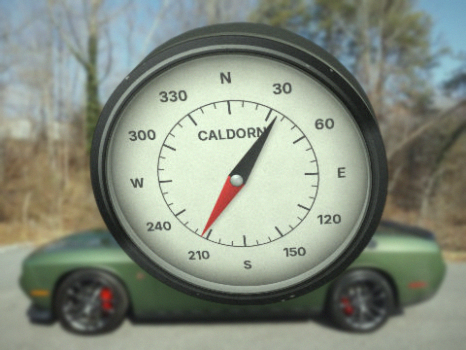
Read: value=215 unit=°
